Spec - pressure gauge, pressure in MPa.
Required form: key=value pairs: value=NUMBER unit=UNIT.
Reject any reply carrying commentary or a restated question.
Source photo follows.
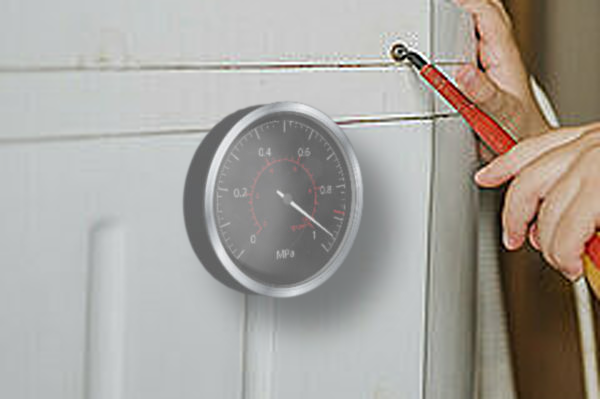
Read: value=0.96 unit=MPa
